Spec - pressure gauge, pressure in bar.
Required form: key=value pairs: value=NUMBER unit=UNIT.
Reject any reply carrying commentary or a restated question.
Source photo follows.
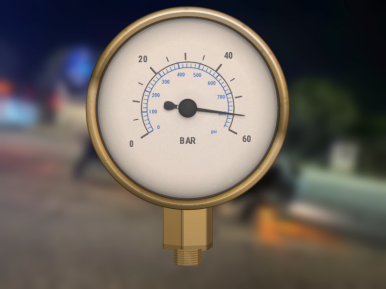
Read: value=55 unit=bar
